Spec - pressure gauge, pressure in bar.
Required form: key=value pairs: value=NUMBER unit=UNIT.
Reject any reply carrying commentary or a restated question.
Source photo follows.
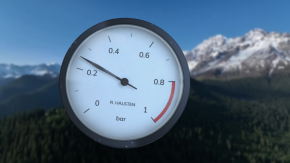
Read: value=0.25 unit=bar
